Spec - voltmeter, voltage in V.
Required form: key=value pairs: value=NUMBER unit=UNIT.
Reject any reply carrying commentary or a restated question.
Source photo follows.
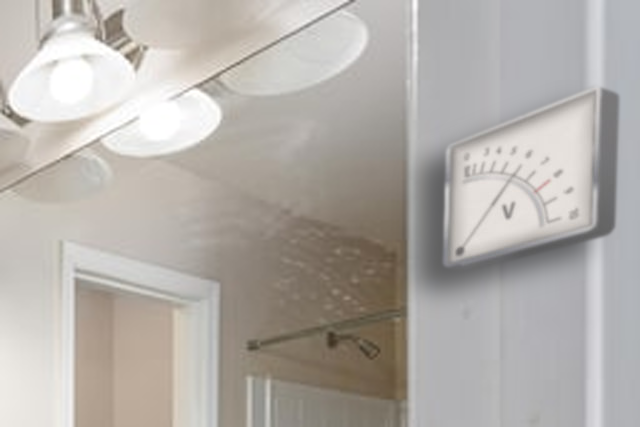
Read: value=6 unit=V
